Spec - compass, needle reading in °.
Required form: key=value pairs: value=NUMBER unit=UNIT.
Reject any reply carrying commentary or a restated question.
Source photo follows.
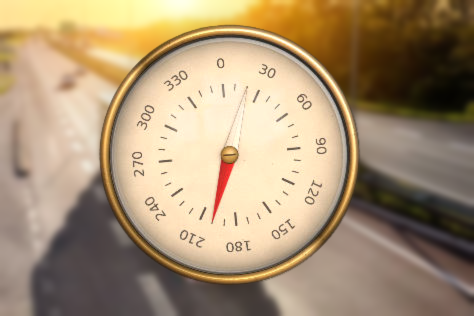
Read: value=200 unit=°
